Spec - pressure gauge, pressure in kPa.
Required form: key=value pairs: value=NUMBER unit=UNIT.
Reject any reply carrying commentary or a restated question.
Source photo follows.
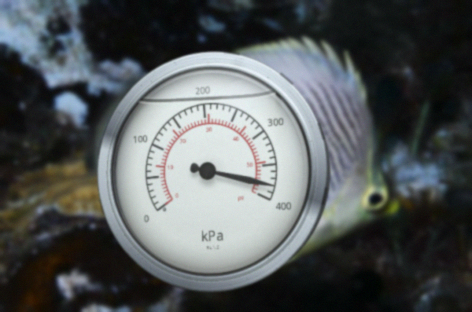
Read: value=380 unit=kPa
